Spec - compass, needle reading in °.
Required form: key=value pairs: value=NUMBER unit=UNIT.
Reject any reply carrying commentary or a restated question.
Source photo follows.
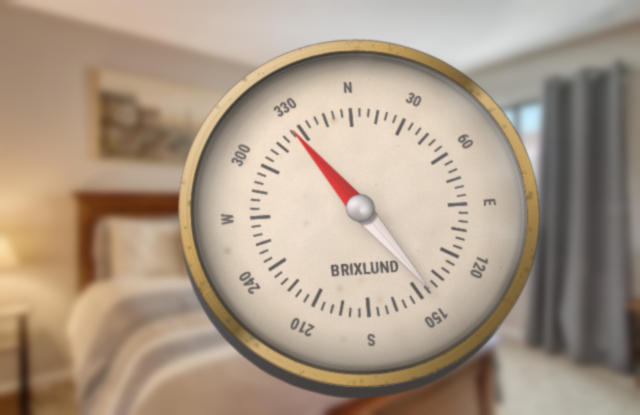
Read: value=325 unit=°
